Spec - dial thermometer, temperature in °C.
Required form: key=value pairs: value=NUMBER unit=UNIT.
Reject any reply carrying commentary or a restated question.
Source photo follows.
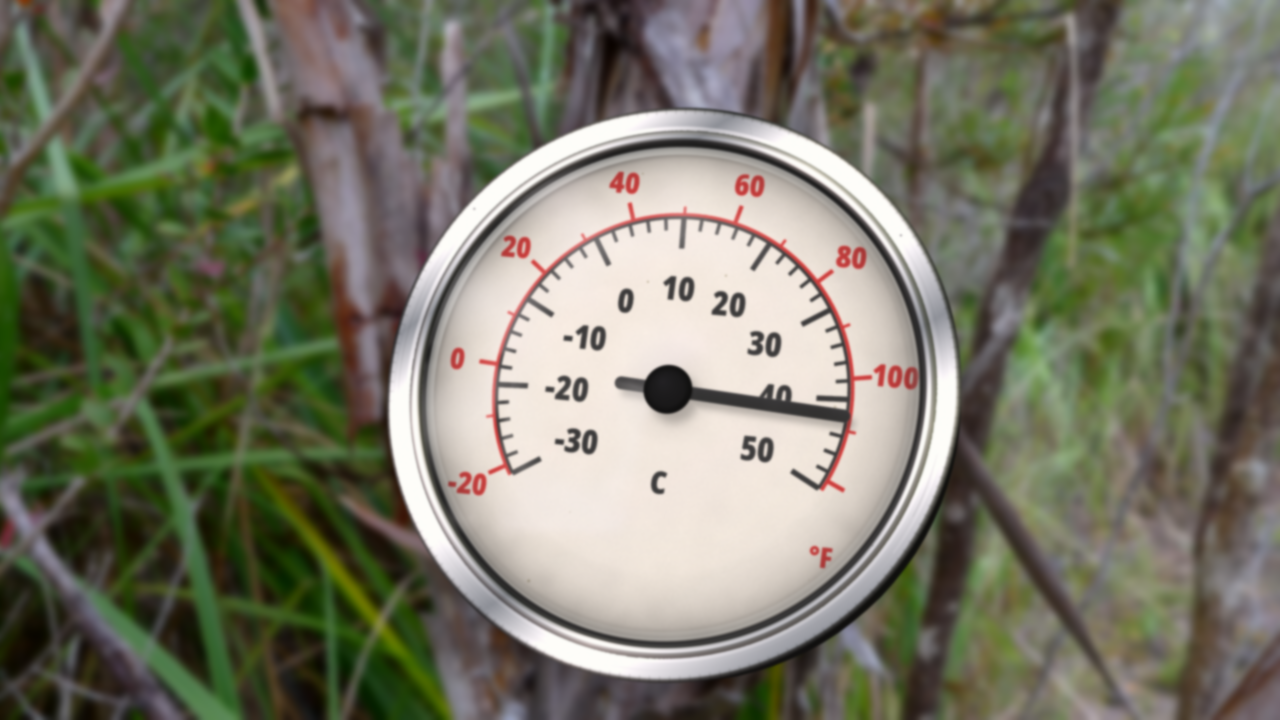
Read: value=42 unit=°C
